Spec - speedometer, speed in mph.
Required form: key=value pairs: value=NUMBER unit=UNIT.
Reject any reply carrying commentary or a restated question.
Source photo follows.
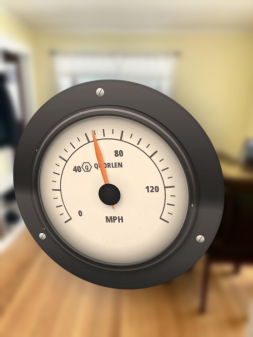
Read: value=65 unit=mph
